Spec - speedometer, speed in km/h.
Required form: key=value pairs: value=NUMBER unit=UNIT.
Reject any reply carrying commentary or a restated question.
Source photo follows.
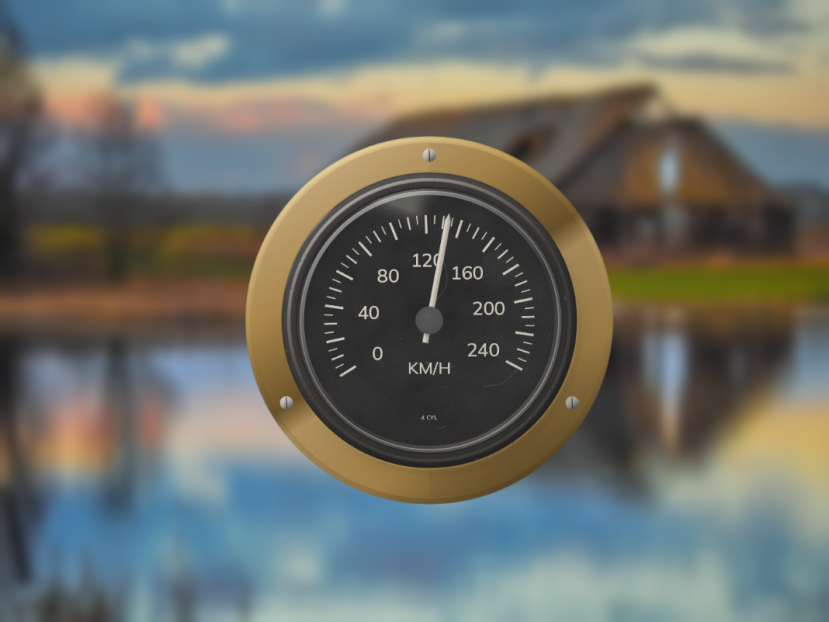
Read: value=132.5 unit=km/h
